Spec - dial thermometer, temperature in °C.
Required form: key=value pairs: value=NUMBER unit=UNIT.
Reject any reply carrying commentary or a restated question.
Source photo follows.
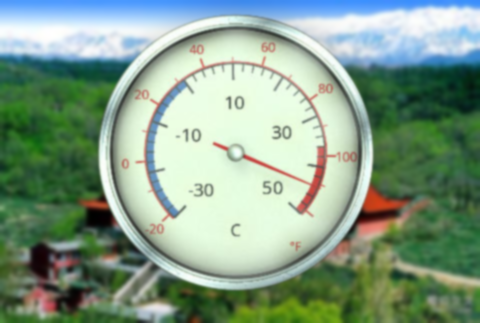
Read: value=44 unit=°C
